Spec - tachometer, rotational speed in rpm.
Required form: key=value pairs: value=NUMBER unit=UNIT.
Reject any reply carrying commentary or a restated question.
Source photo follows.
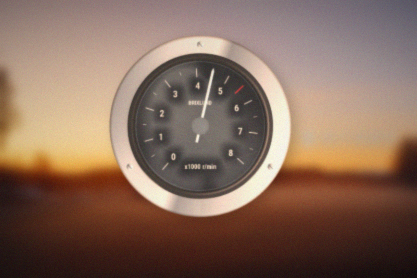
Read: value=4500 unit=rpm
